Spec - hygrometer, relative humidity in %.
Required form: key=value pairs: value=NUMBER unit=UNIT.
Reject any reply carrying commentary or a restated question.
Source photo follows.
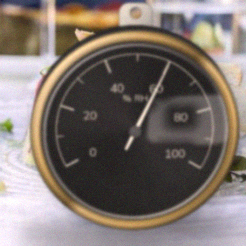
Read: value=60 unit=%
